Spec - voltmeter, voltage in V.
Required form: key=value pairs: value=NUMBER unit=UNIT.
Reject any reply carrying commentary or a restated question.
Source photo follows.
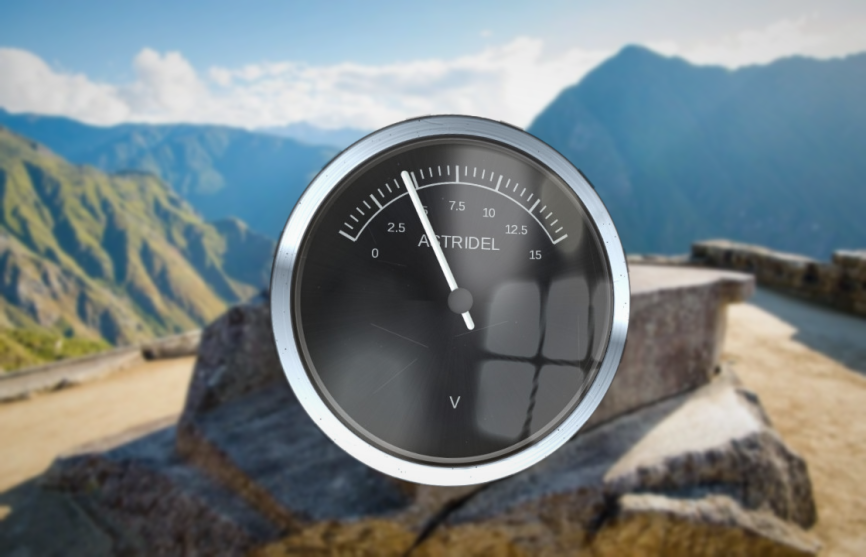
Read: value=4.5 unit=V
